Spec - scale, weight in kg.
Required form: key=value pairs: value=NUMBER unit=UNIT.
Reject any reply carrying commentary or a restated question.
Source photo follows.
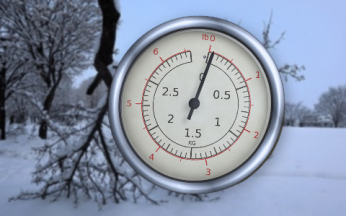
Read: value=0.05 unit=kg
